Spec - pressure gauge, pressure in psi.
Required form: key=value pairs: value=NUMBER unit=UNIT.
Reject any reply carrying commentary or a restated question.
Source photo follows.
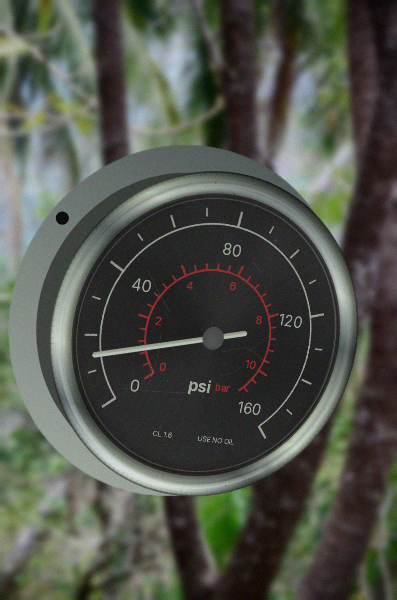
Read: value=15 unit=psi
